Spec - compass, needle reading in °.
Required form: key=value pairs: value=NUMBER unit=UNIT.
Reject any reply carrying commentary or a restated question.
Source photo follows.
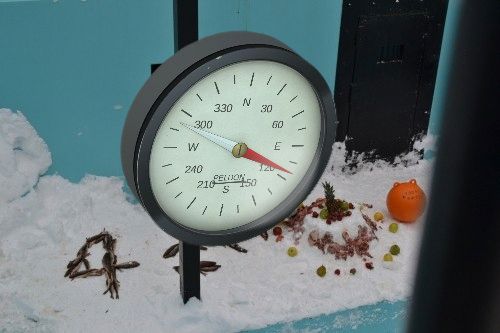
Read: value=112.5 unit=°
